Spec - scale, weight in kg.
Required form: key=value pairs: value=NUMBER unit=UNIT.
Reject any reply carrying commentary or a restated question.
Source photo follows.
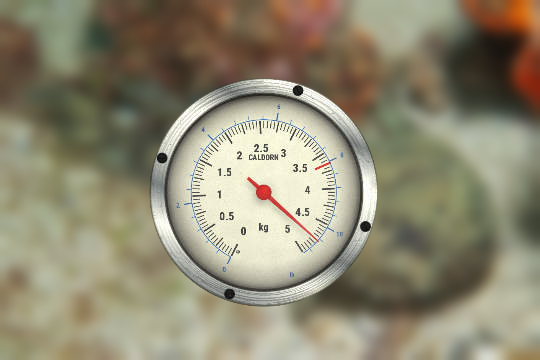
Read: value=4.75 unit=kg
